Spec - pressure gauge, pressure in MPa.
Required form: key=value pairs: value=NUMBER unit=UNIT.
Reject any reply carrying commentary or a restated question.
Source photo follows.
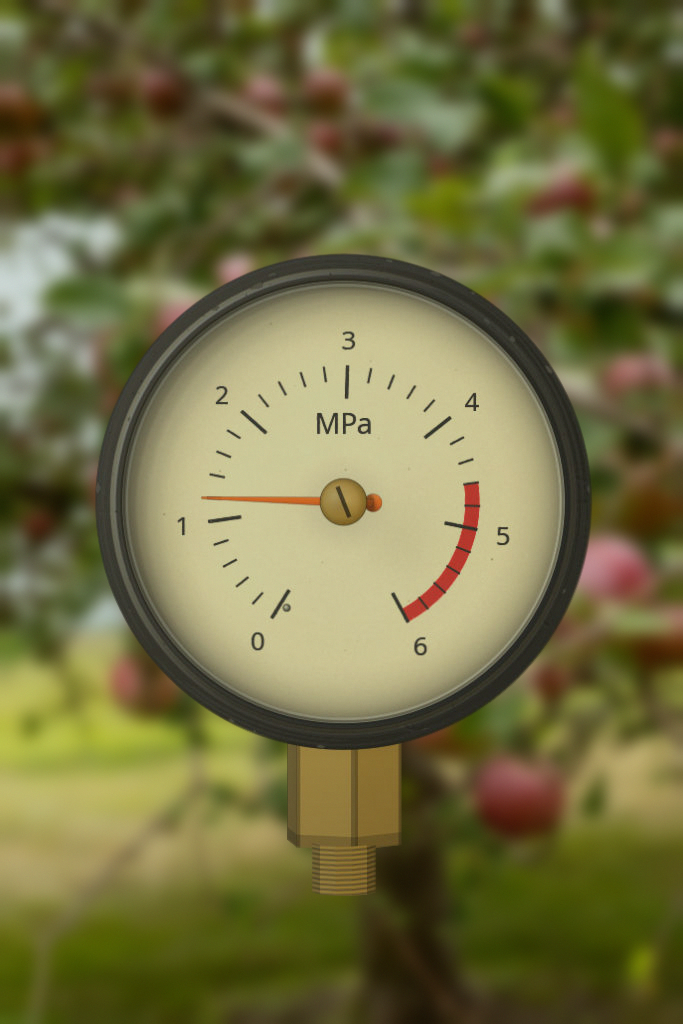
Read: value=1.2 unit=MPa
